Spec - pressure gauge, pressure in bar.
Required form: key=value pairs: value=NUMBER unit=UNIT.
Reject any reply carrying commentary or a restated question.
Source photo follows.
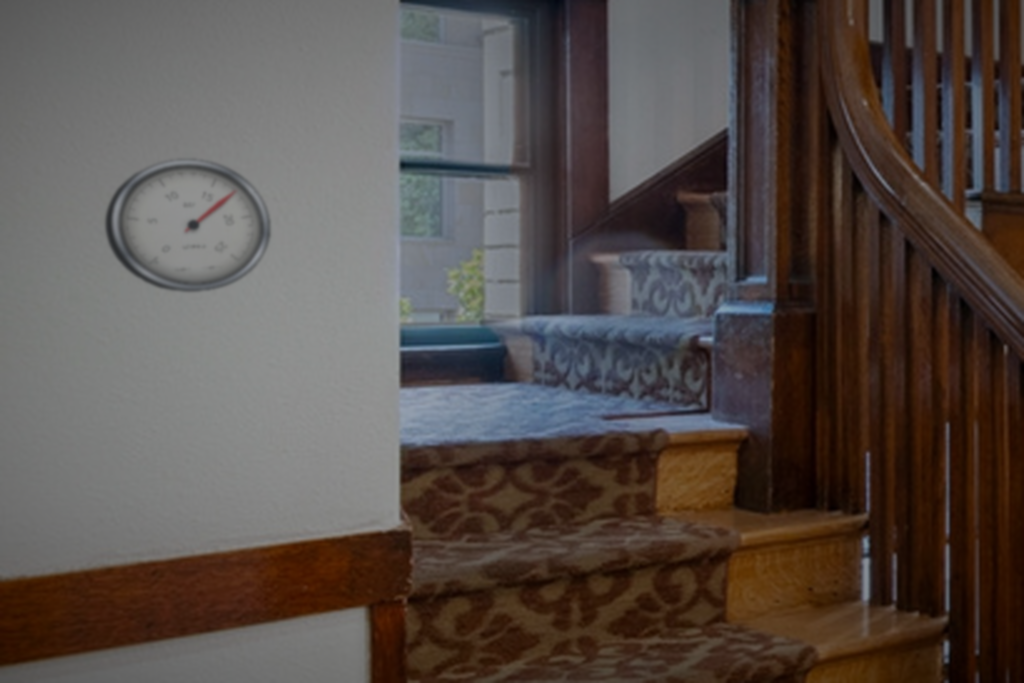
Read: value=17 unit=bar
